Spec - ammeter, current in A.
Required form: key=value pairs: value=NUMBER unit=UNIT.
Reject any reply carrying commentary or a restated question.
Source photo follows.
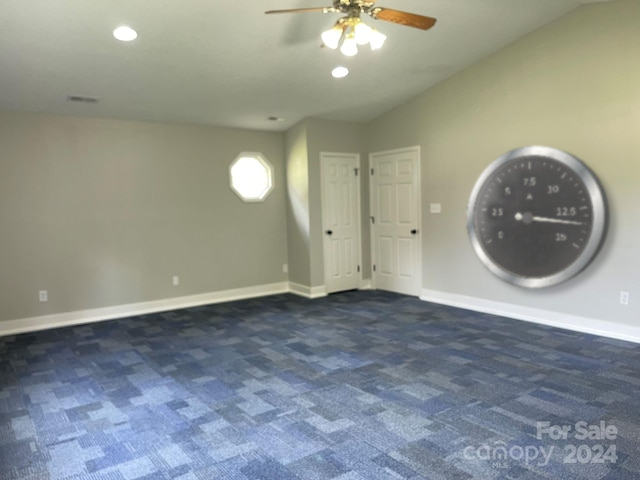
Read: value=13.5 unit=A
